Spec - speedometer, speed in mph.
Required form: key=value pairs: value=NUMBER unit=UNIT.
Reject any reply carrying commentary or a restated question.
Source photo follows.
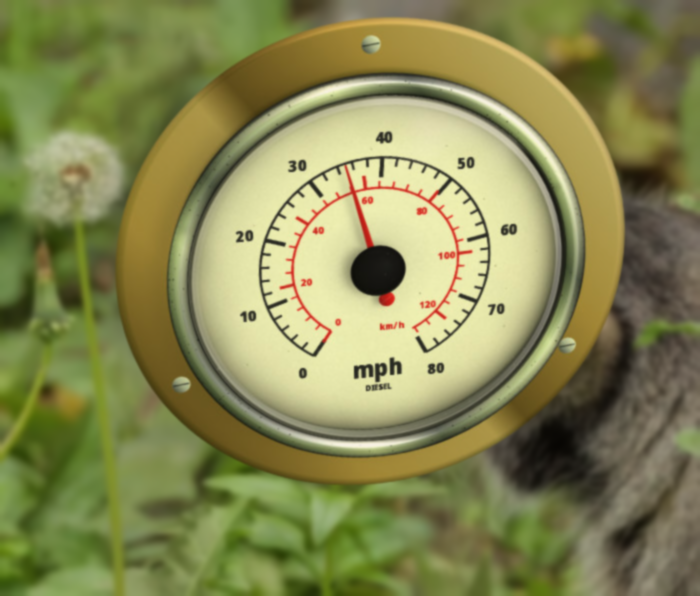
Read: value=35 unit=mph
